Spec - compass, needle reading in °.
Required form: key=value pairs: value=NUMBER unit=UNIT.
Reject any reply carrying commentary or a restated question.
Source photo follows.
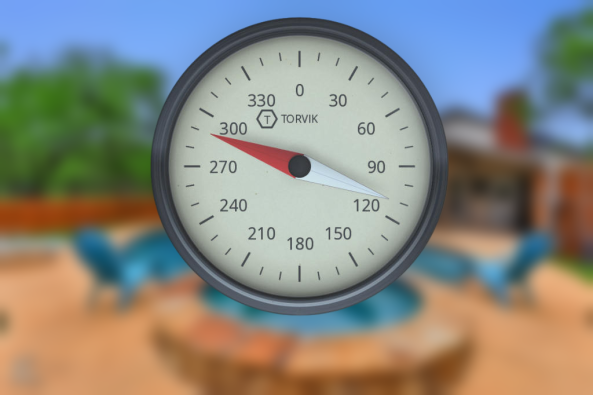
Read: value=290 unit=°
